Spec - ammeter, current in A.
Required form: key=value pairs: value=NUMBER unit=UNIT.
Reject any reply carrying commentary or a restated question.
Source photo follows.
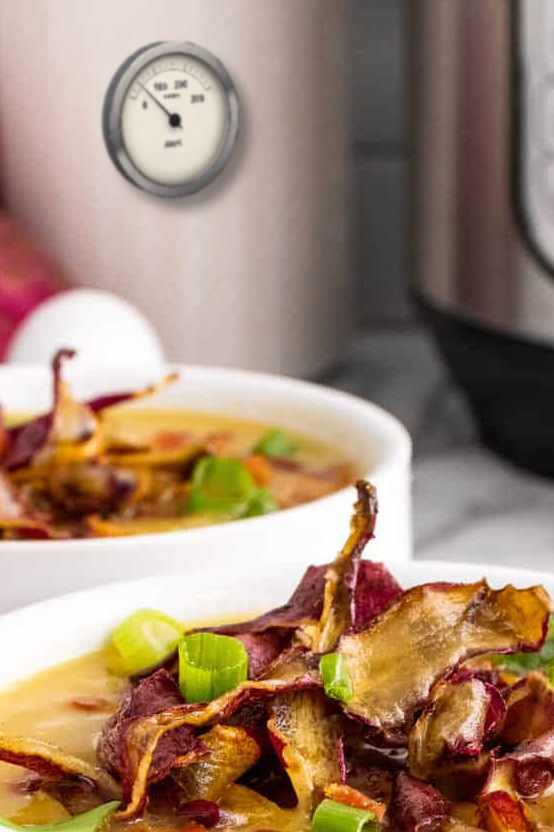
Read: value=40 unit=A
